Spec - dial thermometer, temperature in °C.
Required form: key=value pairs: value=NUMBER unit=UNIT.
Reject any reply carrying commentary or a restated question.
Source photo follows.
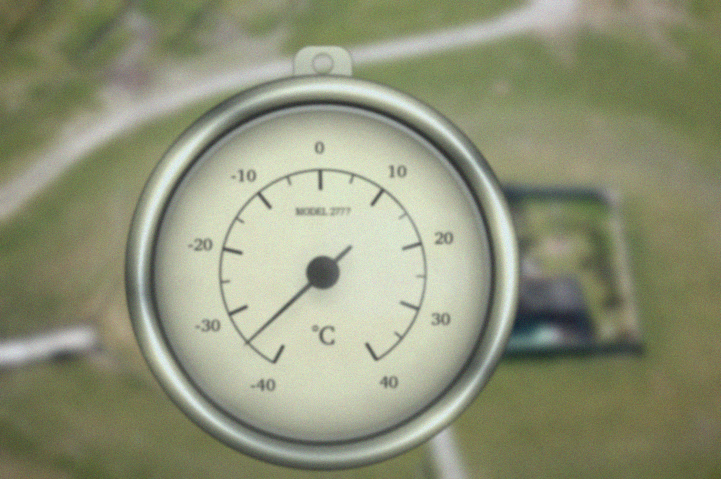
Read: value=-35 unit=°C
